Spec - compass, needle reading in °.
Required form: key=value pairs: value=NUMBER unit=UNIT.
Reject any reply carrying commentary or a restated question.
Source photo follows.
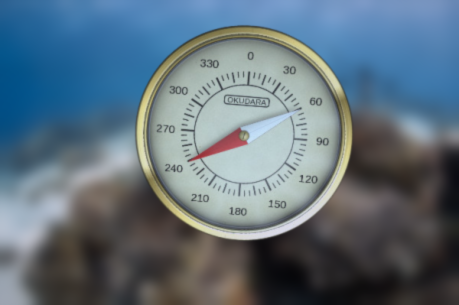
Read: value=240 unit=°
